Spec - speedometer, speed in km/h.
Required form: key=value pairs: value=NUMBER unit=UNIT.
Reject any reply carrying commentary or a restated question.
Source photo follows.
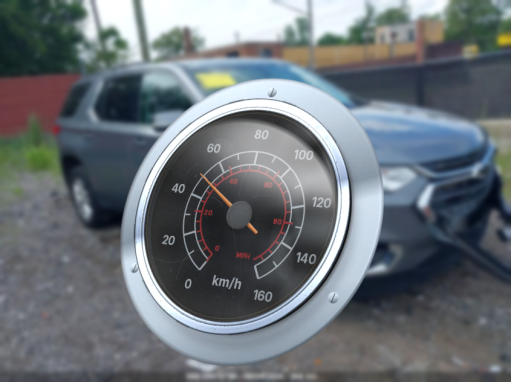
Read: value=50 unit=km/h
